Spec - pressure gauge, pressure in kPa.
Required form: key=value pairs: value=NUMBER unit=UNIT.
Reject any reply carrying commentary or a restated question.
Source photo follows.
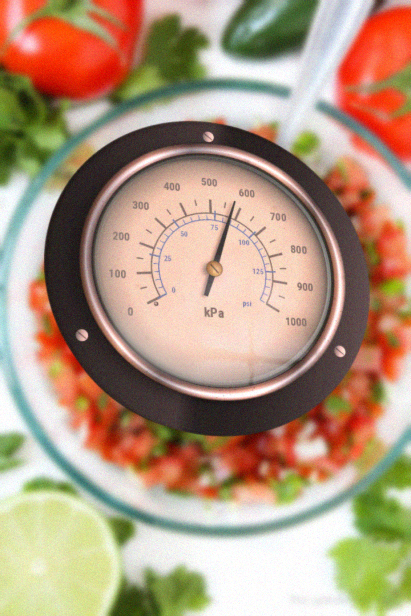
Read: value=575 unit=kPa
